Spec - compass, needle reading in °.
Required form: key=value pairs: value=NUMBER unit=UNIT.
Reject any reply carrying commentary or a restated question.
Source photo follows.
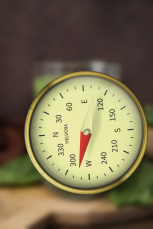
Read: value=285 unit=°
